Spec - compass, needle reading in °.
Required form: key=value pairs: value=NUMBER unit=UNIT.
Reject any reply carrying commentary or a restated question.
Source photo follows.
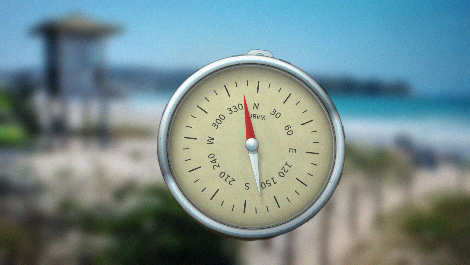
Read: value=345 unit=°
